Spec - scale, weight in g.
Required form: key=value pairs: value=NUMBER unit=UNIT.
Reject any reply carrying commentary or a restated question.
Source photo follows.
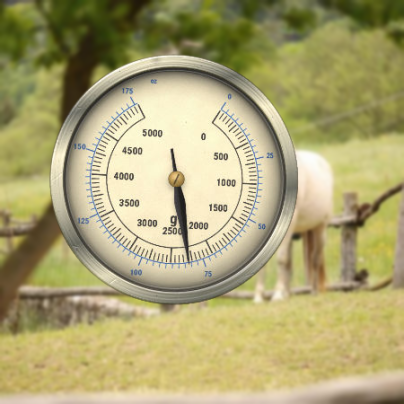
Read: value=2300 unit=g
